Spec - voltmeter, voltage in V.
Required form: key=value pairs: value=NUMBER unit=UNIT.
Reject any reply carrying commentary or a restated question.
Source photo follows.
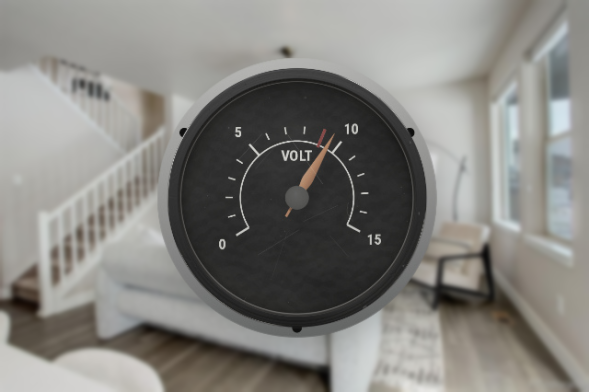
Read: value=9.5 unit=V
